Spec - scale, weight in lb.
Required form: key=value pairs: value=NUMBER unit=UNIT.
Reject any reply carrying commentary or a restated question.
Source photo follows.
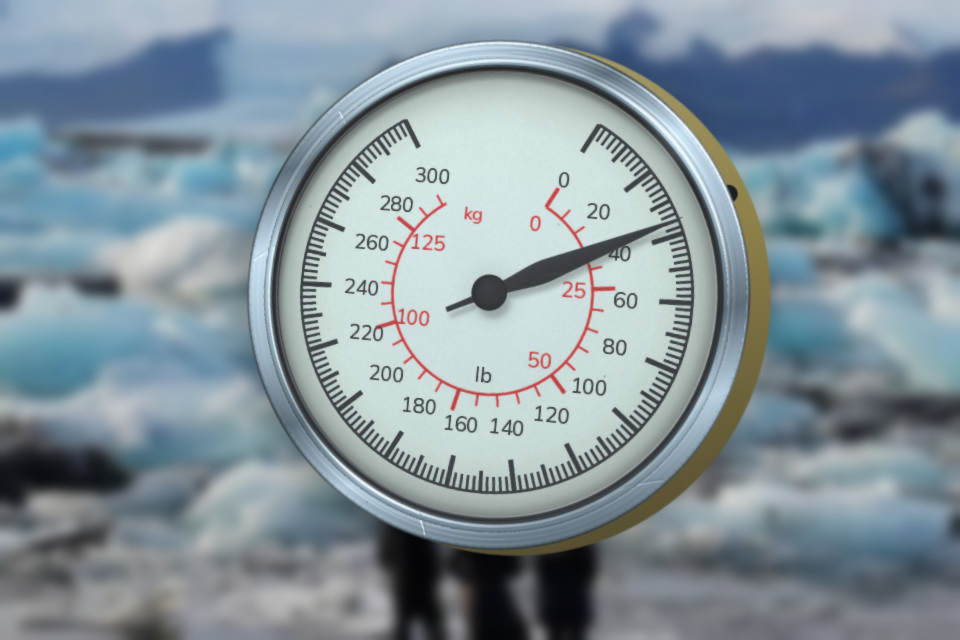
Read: value=36 unit=lb
